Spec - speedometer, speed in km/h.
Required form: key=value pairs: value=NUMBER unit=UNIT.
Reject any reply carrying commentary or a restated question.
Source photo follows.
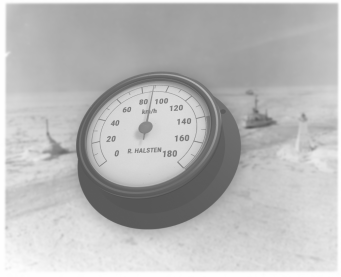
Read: value=90 unit=km/h
